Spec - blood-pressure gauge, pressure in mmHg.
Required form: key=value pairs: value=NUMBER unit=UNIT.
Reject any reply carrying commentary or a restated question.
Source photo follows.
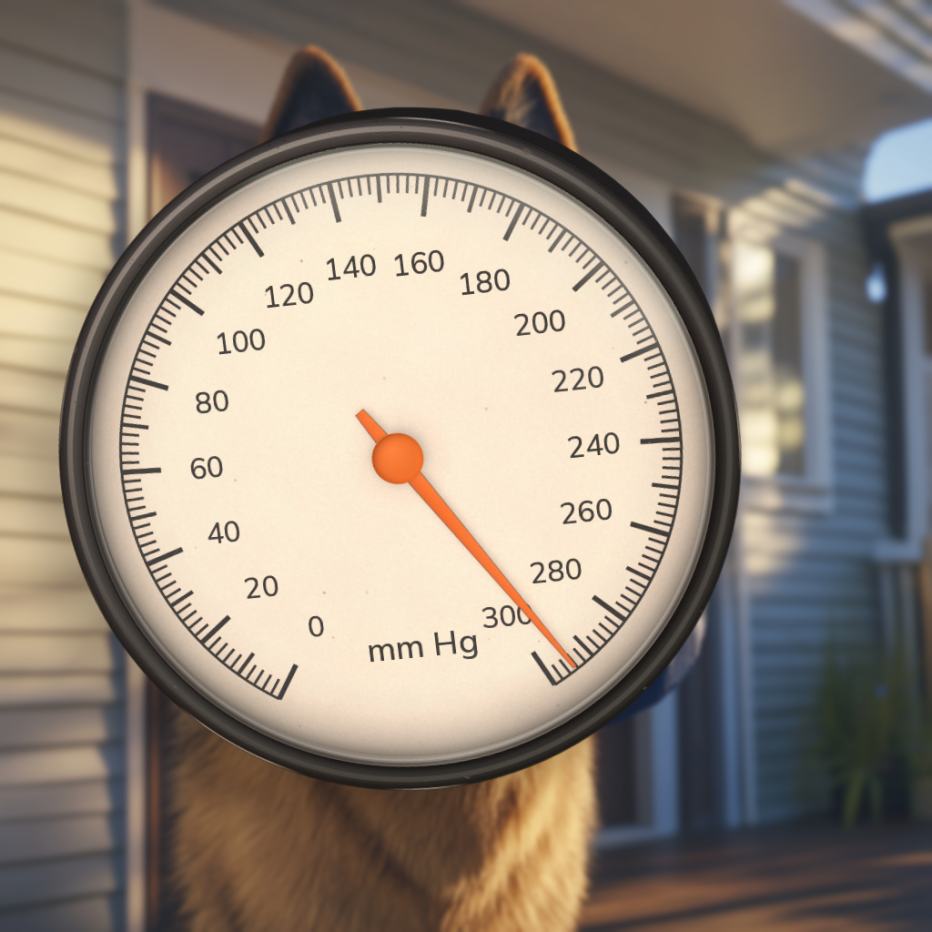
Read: value=294 unit=mmHg
